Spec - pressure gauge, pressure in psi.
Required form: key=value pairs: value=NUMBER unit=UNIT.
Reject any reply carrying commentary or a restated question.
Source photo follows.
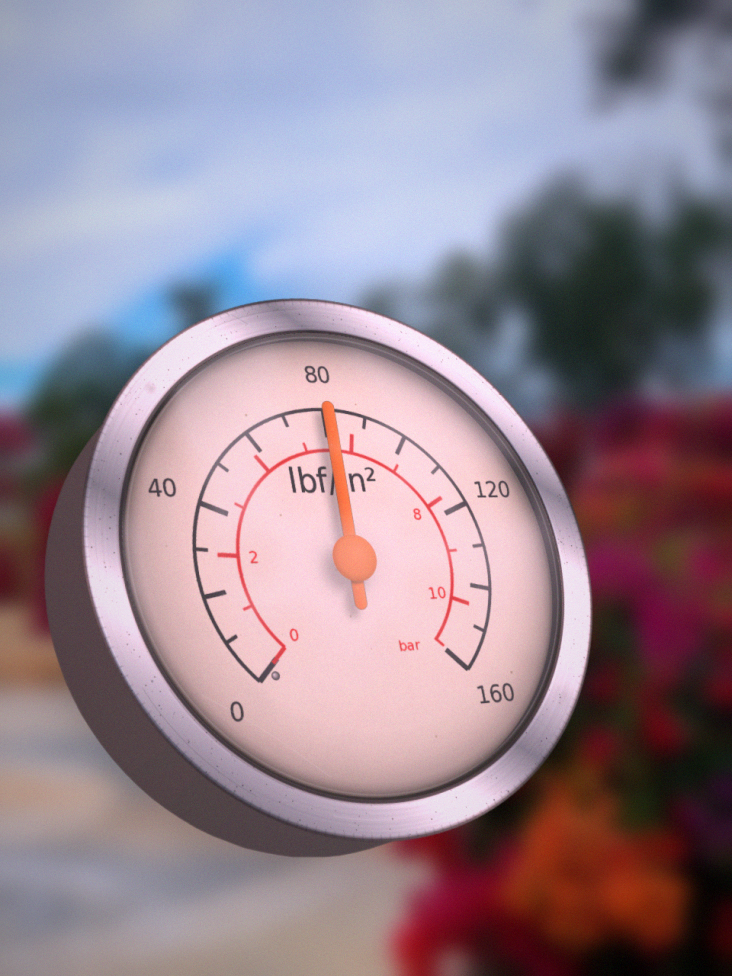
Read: value=80 unit=psi
